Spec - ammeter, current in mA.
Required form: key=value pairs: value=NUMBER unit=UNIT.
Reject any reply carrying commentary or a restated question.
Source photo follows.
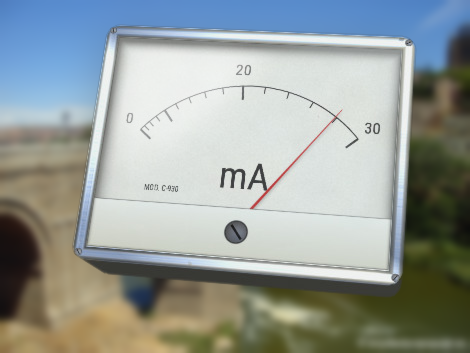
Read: value=28 unit=mA
